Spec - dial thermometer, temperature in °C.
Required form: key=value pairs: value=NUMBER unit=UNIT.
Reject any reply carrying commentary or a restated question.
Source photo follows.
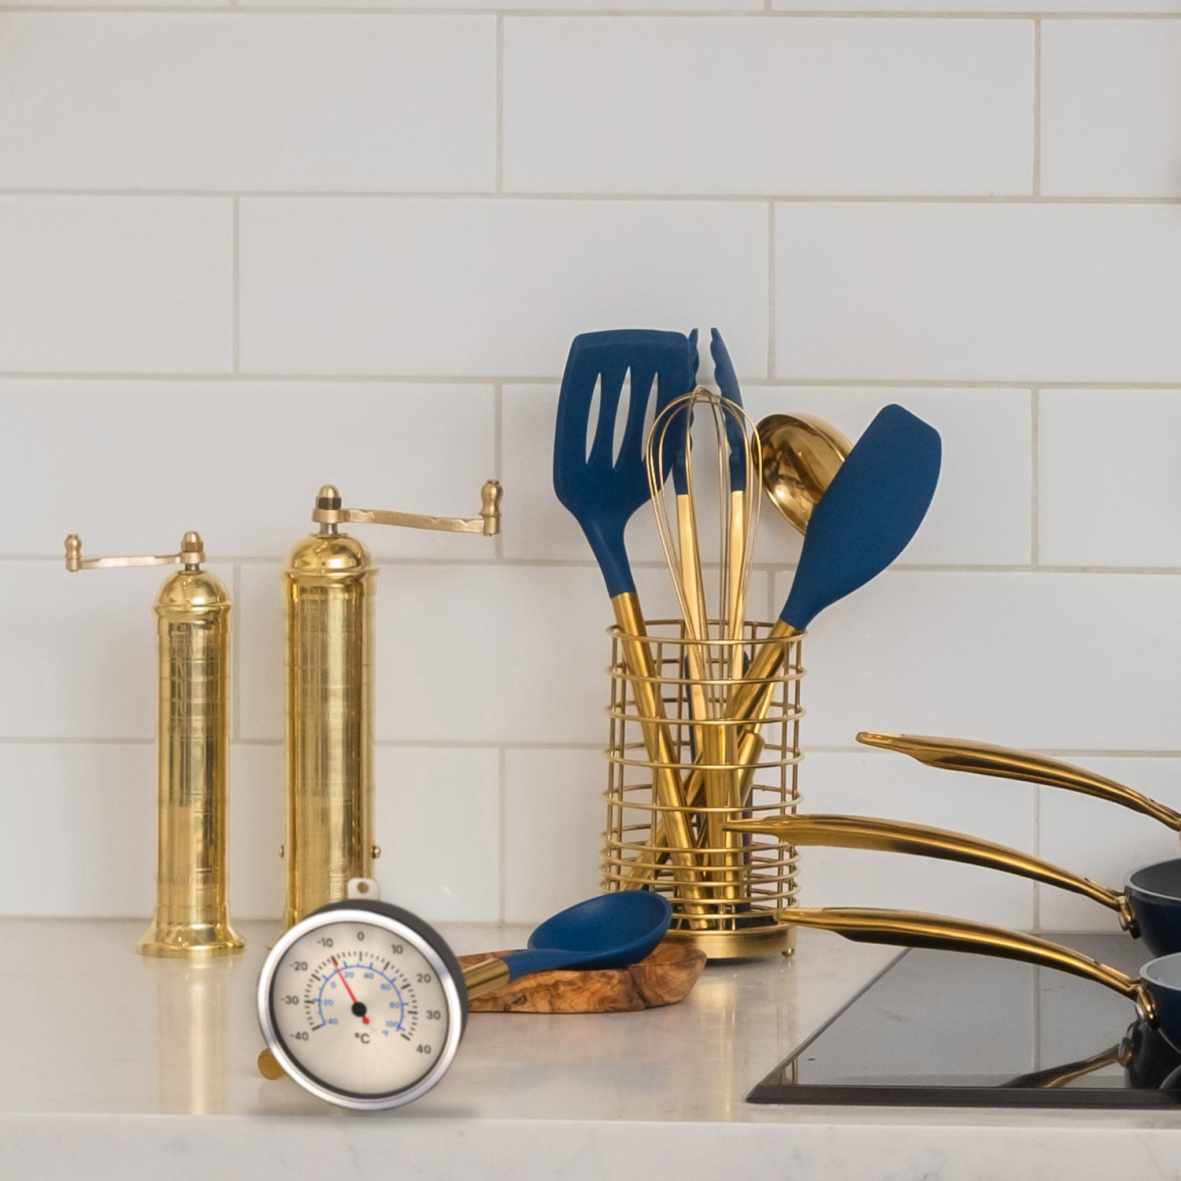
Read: value=-10 unit=°C
